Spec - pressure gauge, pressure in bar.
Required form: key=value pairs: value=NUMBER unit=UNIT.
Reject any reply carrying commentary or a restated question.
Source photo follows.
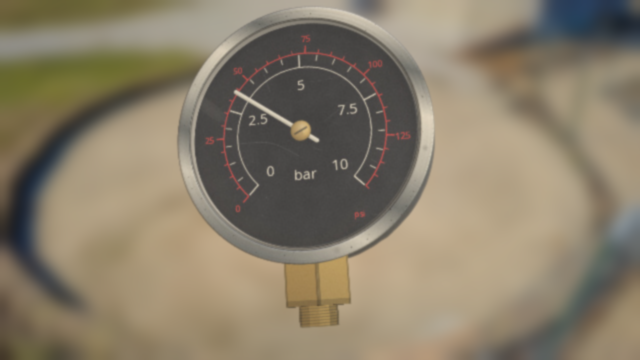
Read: value=3 unit=bar
